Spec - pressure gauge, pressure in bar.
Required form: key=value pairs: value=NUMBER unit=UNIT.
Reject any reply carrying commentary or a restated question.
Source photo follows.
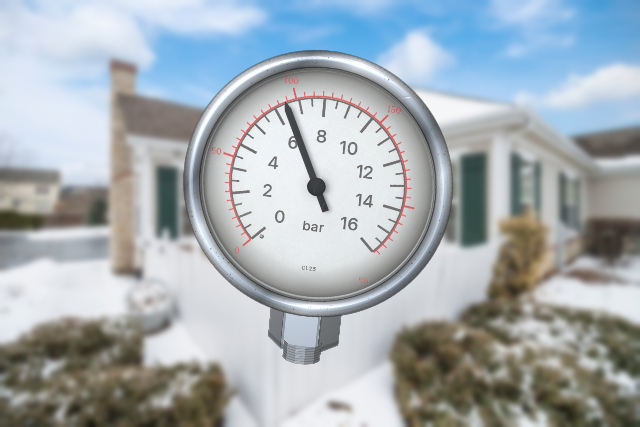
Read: value=6.5 unit=bar
